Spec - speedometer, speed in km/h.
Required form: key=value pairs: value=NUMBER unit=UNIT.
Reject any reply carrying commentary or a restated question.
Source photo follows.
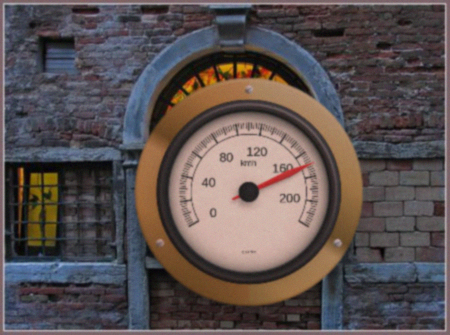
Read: value=170 unit=km/h
